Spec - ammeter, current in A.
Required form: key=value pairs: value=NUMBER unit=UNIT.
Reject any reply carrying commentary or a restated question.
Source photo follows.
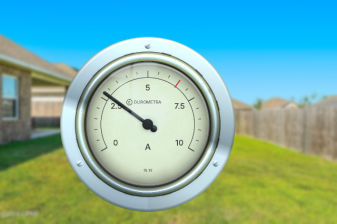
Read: value=2.75 unit=A
